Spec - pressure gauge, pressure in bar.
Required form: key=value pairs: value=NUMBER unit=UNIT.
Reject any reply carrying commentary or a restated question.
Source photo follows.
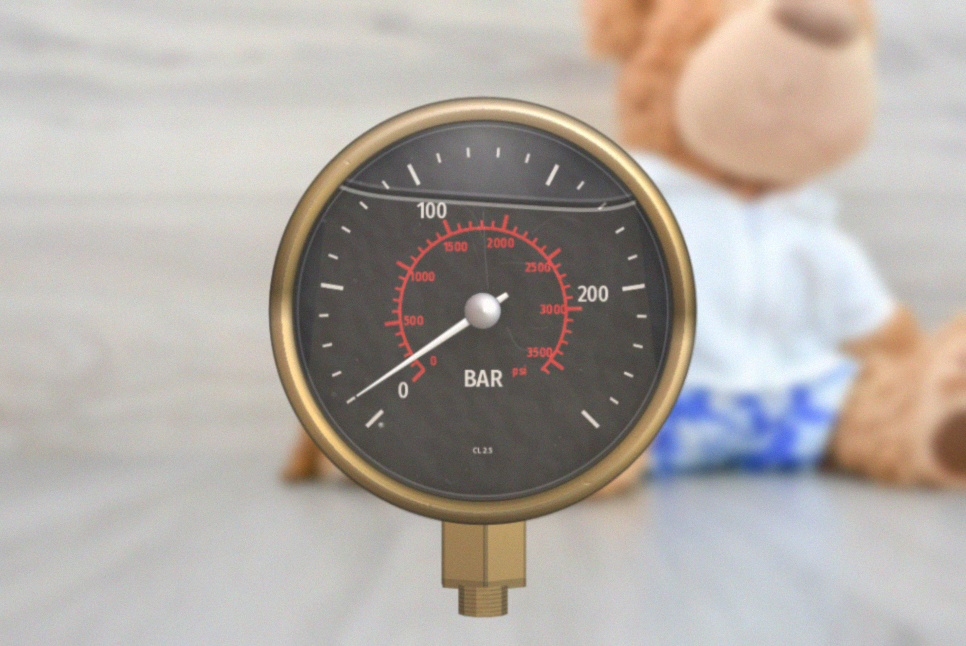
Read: value=10 unit=bar
